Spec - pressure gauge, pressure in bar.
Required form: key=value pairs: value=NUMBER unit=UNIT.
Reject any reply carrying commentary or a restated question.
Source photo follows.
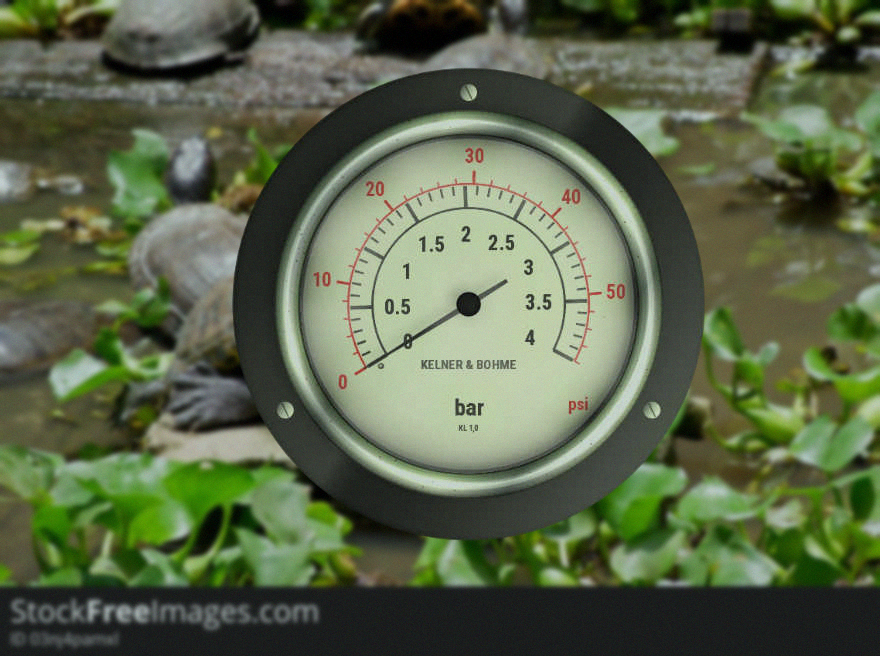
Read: value=0 unit=bar
